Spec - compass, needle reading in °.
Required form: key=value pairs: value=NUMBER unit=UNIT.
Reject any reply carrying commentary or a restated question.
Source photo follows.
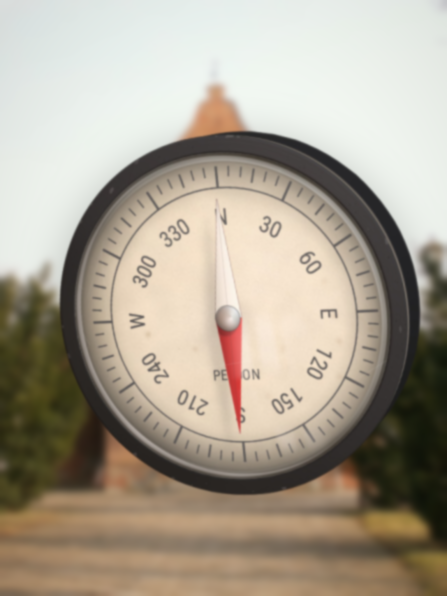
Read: value=180 unit=°
